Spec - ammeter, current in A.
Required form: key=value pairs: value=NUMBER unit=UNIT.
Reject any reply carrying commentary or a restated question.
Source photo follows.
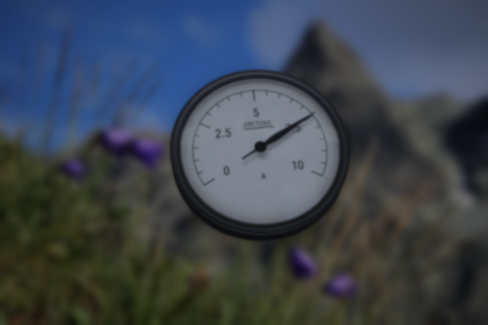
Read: value=7.5 unit=A
